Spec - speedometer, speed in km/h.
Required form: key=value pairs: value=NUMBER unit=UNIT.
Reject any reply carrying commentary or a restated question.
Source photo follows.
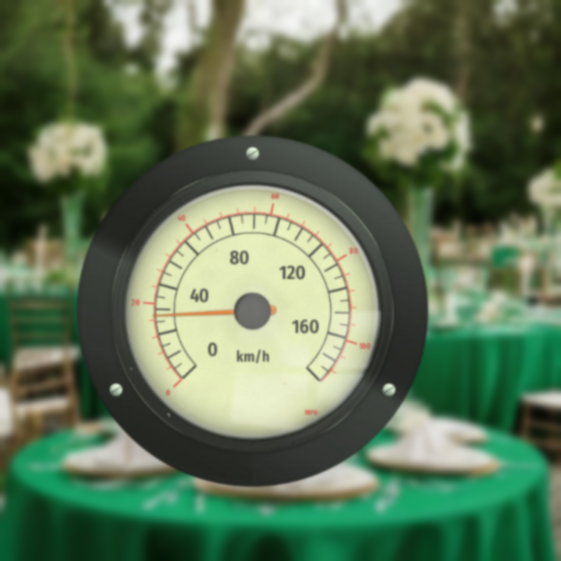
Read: value=27.5 unit=km/h
